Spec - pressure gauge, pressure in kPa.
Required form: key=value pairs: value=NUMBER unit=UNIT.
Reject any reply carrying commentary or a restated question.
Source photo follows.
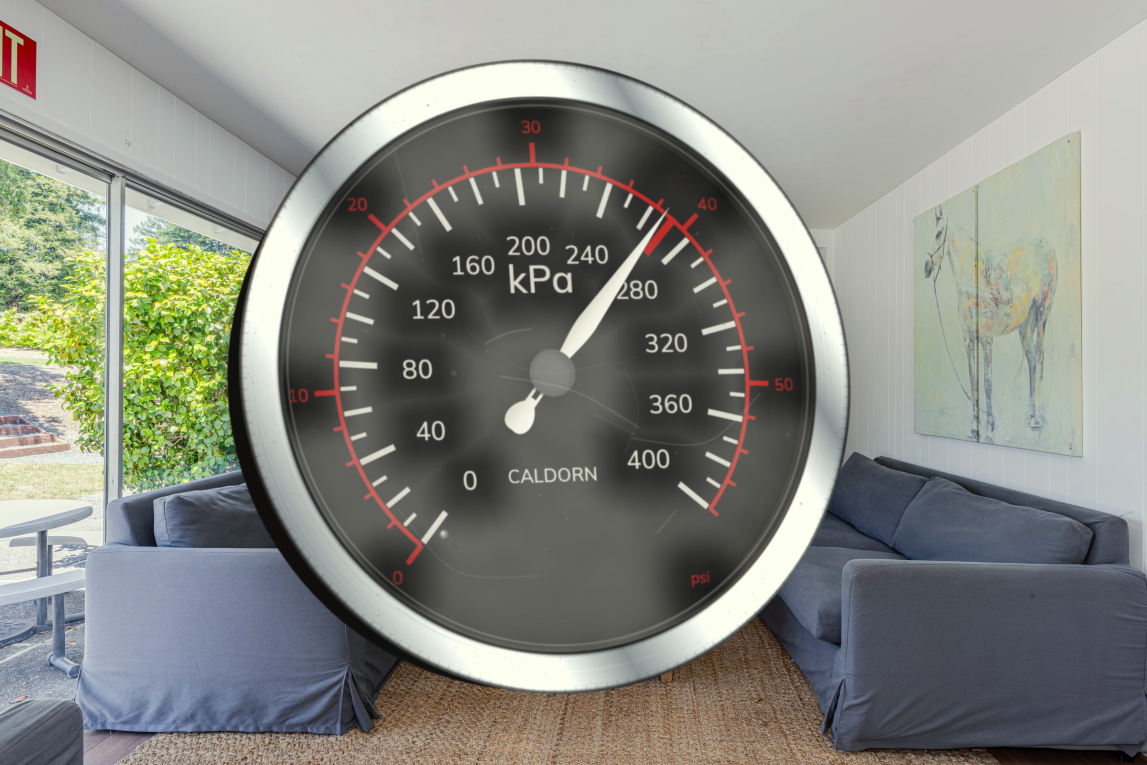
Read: value=265 unit=kPa
